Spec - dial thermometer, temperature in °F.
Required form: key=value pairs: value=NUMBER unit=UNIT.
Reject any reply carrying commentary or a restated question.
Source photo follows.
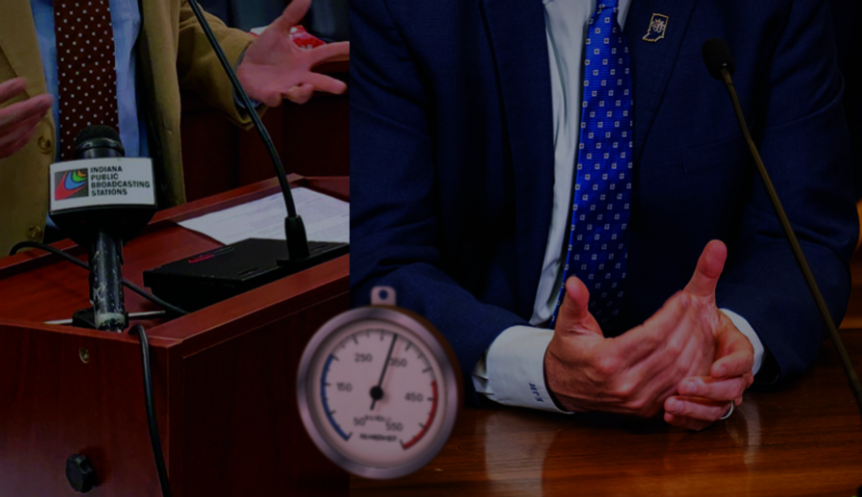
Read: value=325 unit=°F
